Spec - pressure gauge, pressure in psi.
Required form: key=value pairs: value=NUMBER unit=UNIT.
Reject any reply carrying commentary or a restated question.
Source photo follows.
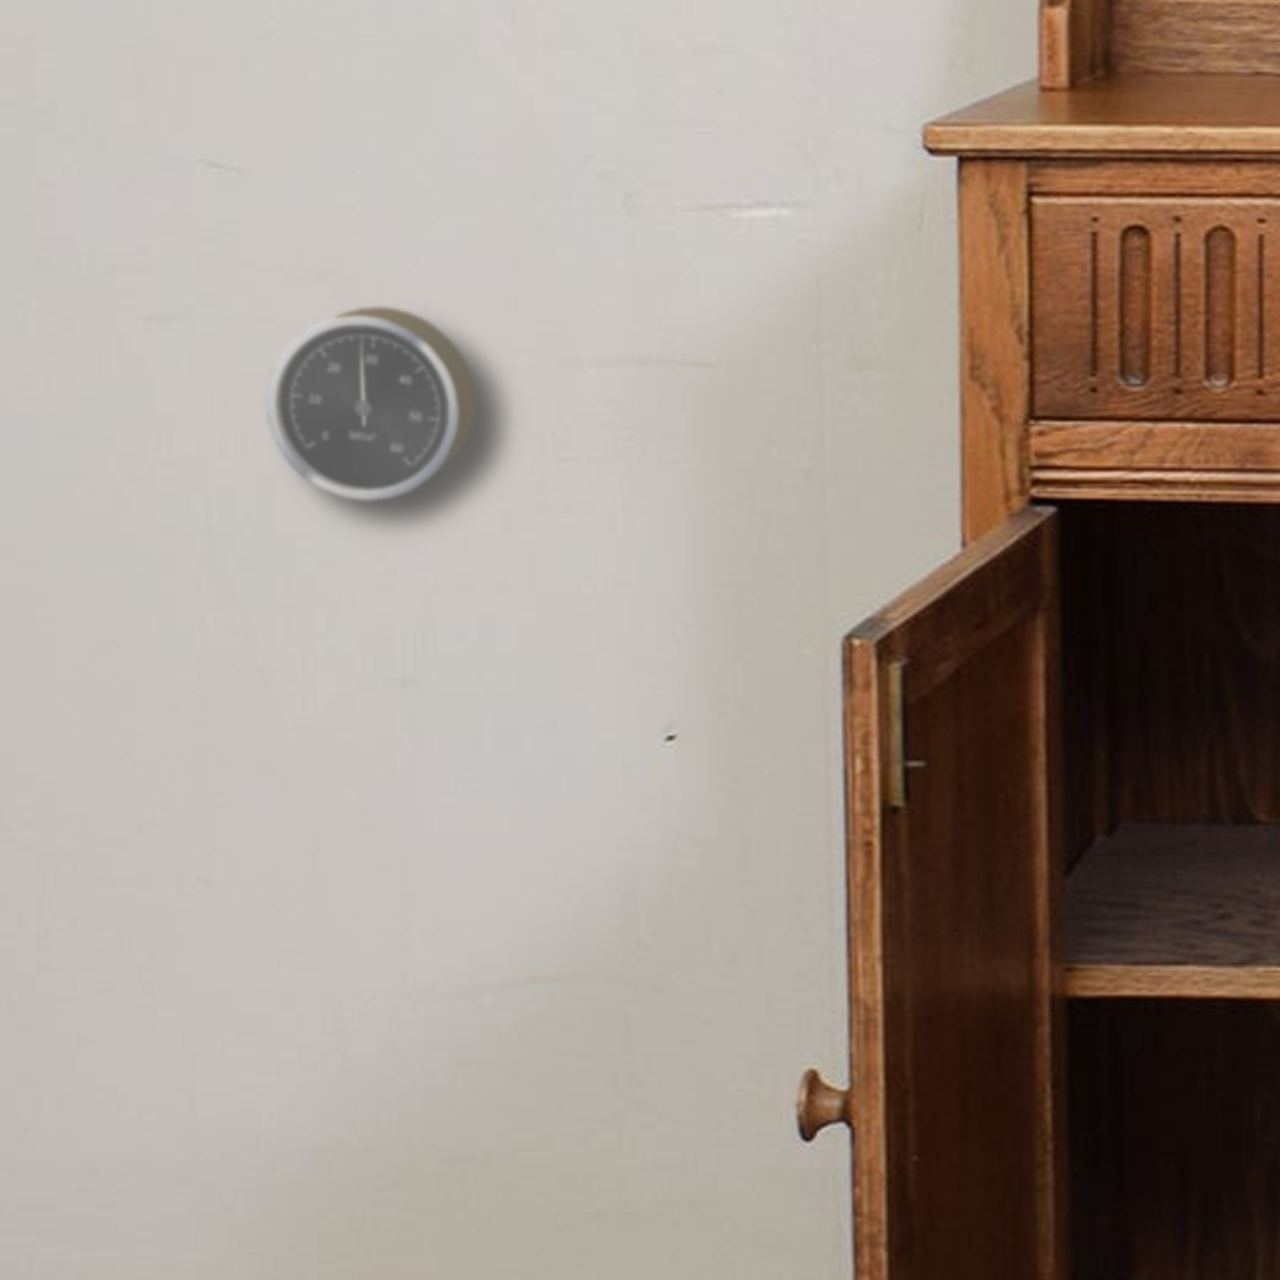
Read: value=28 unit=psi
